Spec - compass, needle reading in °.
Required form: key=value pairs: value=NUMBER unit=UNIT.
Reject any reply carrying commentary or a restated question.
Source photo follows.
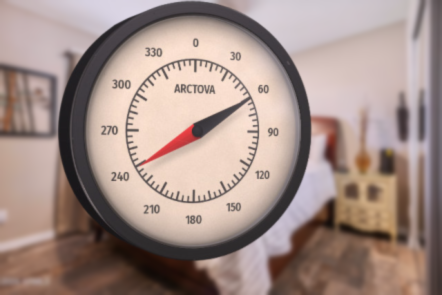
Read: value=240 unit=°
